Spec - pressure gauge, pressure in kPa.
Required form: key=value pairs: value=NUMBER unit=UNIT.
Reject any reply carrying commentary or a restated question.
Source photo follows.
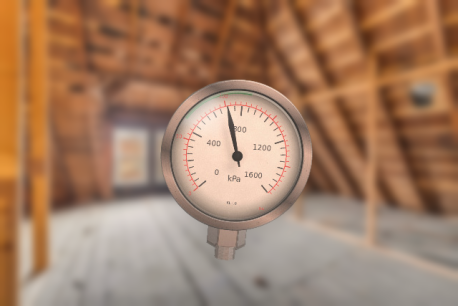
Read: value=700 unit=kPa
